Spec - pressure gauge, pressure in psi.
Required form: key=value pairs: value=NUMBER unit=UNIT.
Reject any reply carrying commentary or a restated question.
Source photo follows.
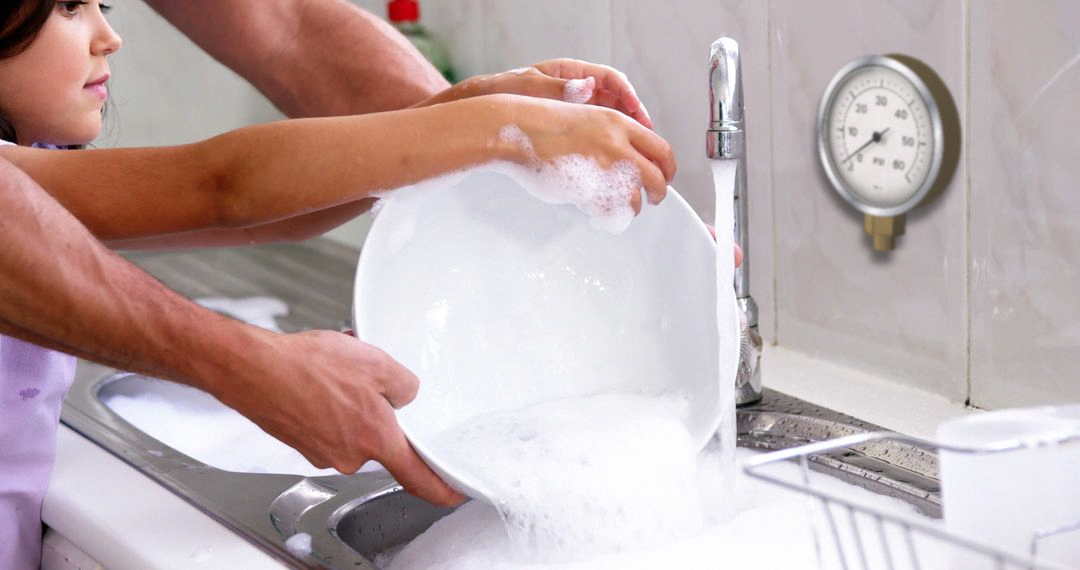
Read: value=2 unit=psi
